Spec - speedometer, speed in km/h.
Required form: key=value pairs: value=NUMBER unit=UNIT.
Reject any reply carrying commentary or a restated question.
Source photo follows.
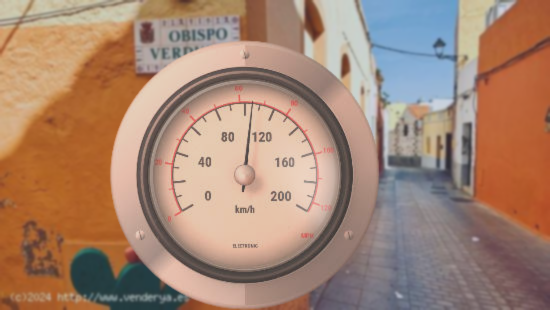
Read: value=105 unit=km/h
